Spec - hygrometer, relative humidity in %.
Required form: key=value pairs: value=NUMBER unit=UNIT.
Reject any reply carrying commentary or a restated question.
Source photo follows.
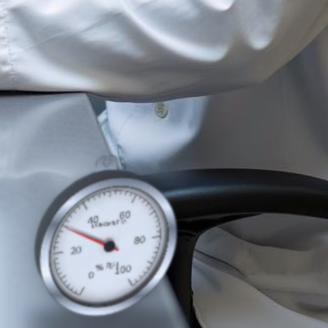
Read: value=30 unit=%
